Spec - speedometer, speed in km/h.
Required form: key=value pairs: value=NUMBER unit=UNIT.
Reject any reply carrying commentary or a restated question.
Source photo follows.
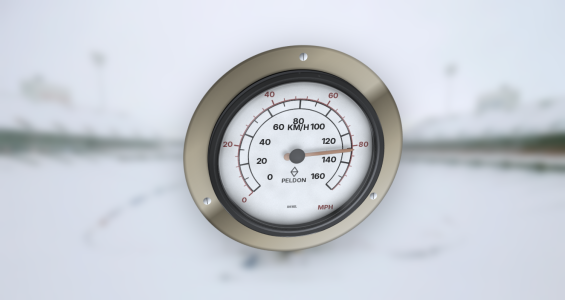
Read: value=130 unit=km/h
